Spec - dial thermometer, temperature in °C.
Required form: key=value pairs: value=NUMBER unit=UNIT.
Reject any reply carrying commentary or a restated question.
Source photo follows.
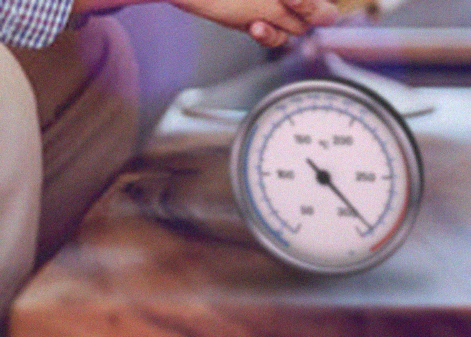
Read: value=290 unit=°C
